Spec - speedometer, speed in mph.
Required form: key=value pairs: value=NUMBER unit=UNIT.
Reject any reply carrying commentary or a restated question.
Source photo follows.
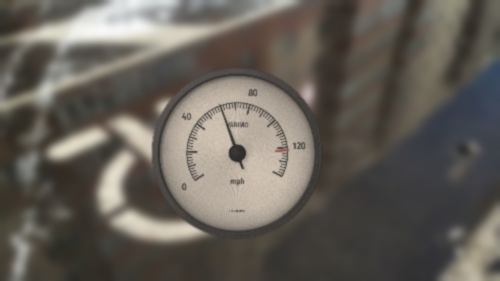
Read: value=60 unit=mph
